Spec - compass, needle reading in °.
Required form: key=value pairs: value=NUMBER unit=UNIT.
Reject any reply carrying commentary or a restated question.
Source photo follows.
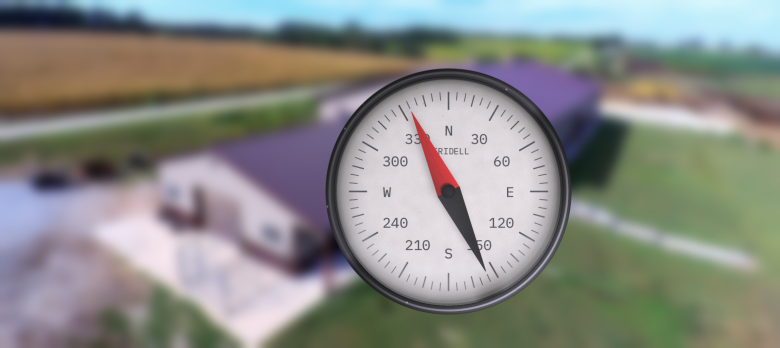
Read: value=335 unit=°
